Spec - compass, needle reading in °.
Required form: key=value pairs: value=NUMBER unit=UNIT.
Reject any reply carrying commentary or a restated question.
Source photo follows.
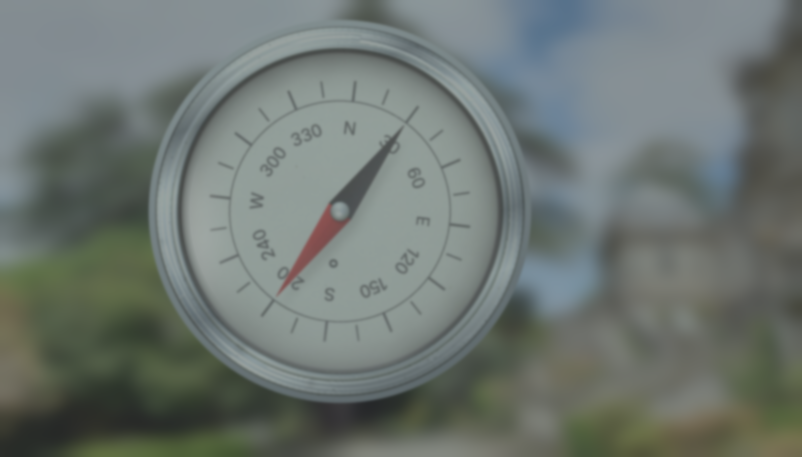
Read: value=210 unit=°
